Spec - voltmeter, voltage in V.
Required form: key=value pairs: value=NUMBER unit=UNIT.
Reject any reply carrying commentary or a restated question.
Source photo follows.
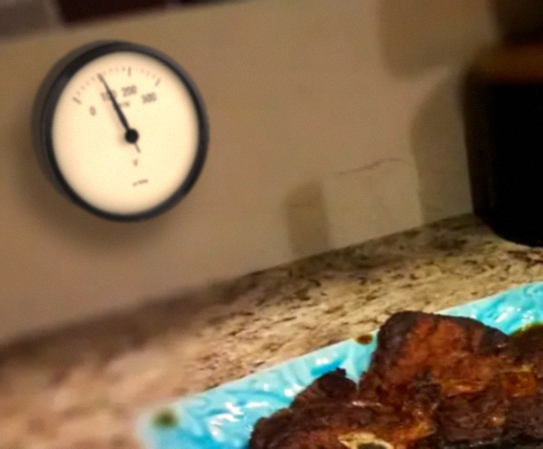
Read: value=100 unit=V
